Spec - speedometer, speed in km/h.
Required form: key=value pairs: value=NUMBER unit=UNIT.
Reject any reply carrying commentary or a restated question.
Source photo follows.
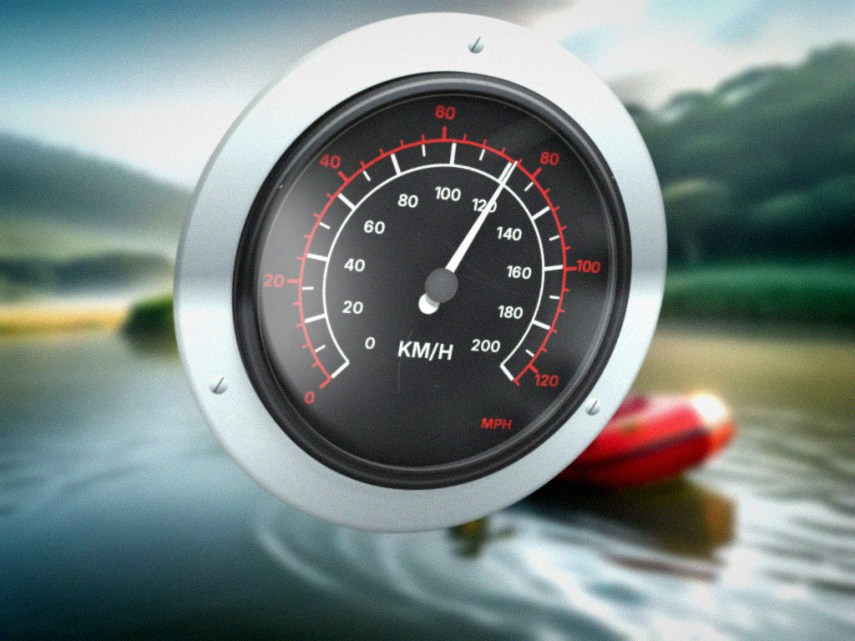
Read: value=120 unit=km/h
